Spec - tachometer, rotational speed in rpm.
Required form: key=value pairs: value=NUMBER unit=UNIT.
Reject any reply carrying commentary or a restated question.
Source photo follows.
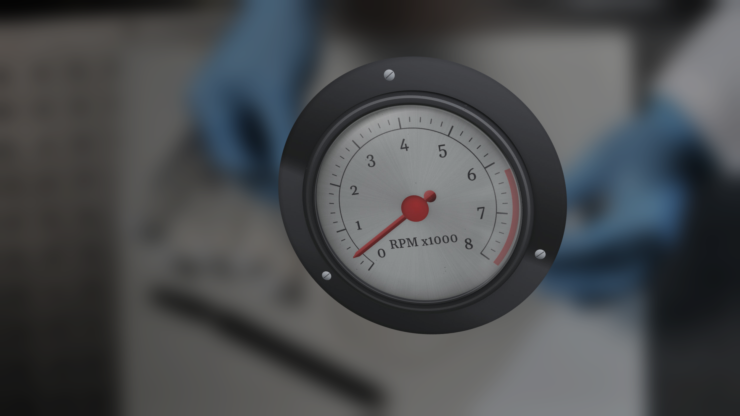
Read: value=400 unit=rpm
